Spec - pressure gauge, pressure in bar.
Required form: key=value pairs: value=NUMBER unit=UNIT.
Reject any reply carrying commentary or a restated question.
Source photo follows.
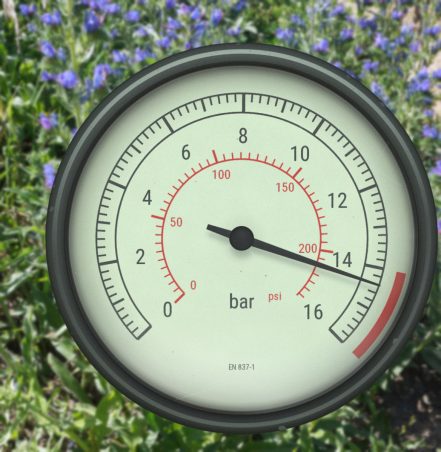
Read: value=14.4 unit=bar
